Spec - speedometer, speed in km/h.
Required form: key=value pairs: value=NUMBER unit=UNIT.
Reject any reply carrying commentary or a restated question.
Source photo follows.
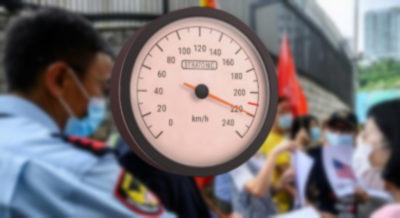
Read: value=220 unit=km/h
